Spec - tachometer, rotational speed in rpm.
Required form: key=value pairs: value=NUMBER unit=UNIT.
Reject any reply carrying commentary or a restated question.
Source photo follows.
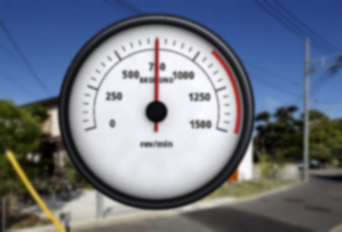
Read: value=750 unit=rpm
